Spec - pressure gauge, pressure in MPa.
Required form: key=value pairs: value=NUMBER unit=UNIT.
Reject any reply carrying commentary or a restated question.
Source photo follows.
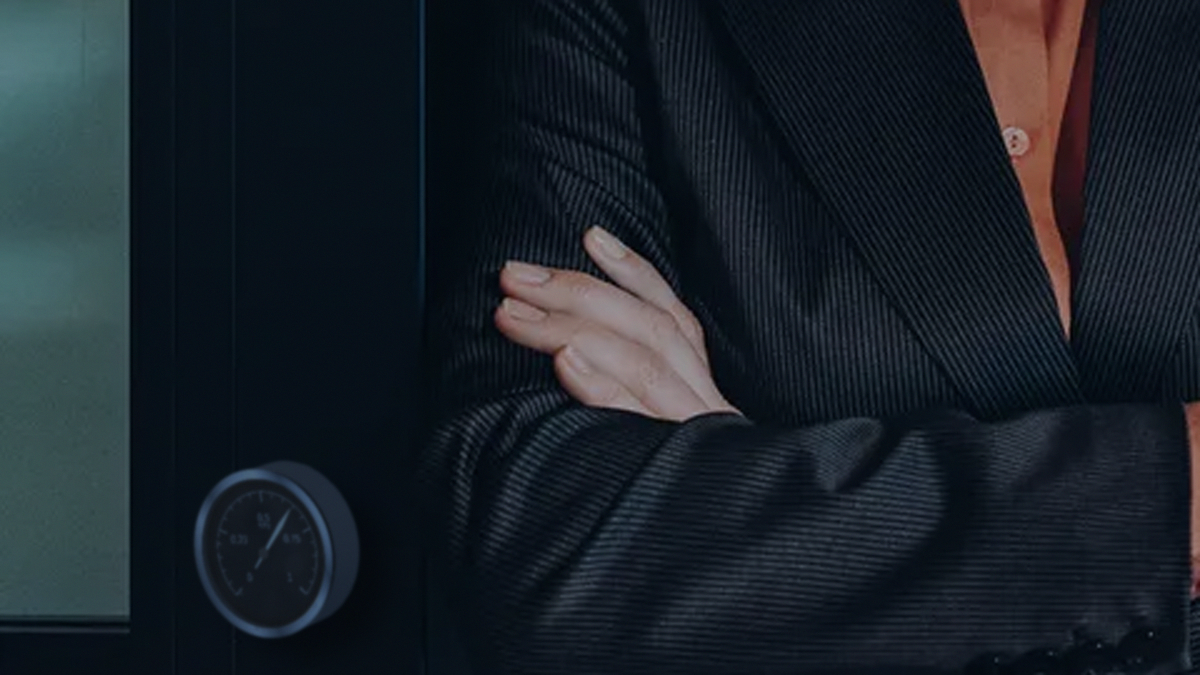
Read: value=0.65 unit=MPa
